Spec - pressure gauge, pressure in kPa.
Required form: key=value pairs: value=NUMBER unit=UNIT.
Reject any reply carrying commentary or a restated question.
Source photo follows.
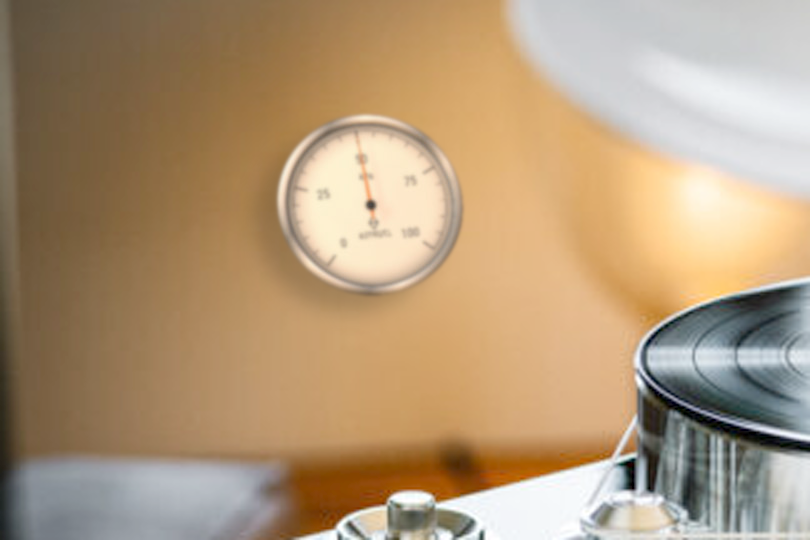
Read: value=50 unit=kPa
